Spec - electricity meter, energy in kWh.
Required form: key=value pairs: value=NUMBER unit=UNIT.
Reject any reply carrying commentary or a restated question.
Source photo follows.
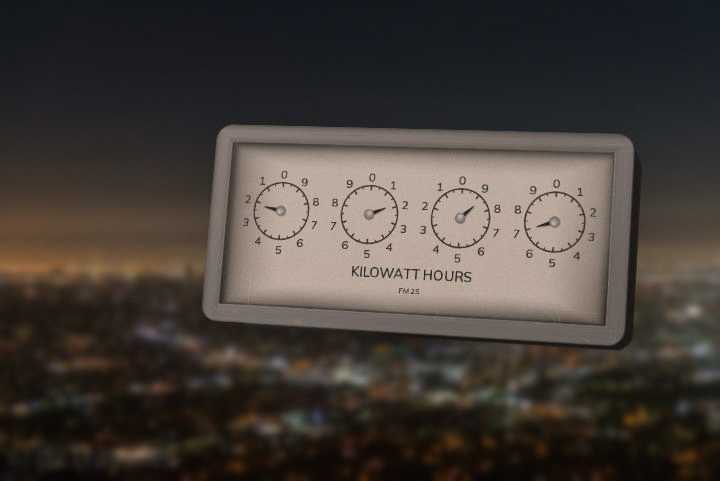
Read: value=2187 unit=kWh
